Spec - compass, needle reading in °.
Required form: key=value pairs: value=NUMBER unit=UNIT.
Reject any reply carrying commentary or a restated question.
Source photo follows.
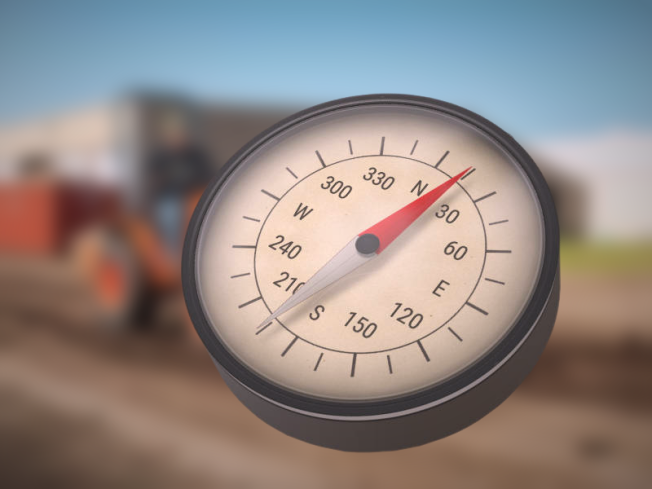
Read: value=15 unit=°
